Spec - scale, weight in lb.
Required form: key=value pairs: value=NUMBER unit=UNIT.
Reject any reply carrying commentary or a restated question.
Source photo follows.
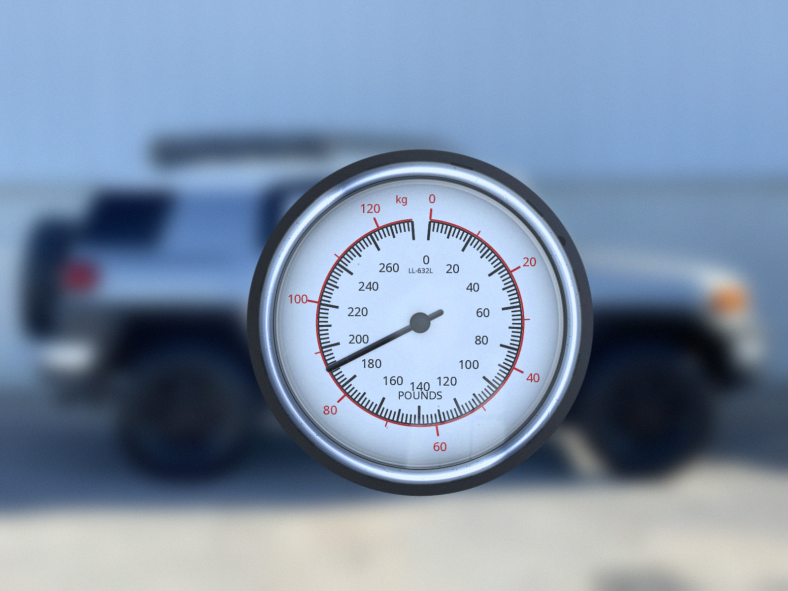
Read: value=190 unit=lb
